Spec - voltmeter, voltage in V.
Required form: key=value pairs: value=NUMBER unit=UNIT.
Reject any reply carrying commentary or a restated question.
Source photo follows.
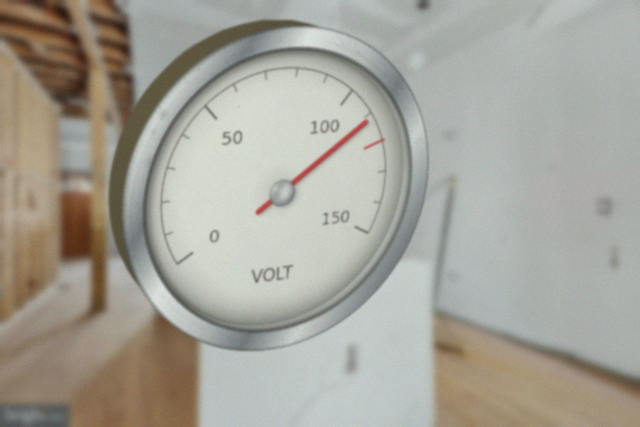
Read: value=110 unit=V
